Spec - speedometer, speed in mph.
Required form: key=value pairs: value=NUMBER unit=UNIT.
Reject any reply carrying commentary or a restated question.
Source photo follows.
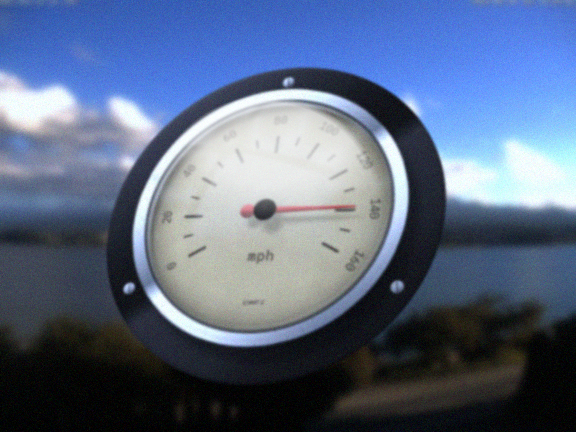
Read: value=140 unit=mph
